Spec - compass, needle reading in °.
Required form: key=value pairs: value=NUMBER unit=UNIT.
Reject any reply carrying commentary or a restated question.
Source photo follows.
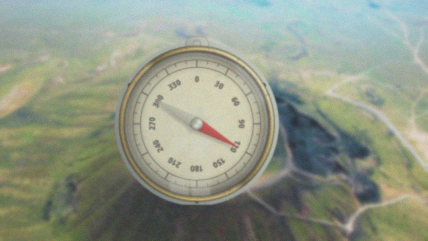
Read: value=120 unit=°
